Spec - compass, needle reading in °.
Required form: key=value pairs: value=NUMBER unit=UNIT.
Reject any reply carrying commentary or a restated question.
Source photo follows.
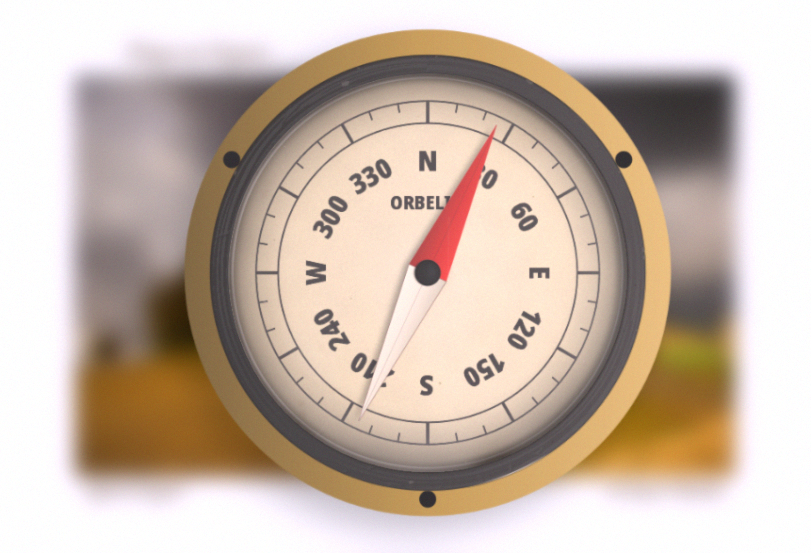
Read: value=25 unit=°
